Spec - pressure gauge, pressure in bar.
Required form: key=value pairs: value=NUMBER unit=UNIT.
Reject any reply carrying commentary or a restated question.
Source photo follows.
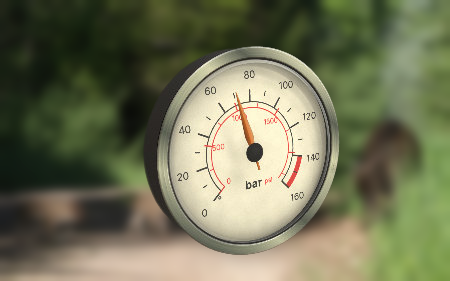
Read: value=70 unit=bar
